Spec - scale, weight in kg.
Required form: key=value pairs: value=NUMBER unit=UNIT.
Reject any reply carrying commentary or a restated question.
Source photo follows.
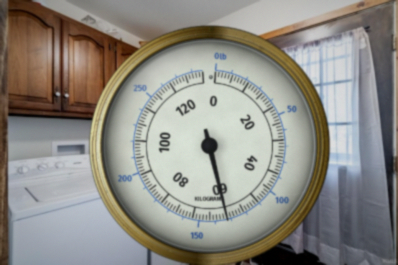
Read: value=60 unit=kg
